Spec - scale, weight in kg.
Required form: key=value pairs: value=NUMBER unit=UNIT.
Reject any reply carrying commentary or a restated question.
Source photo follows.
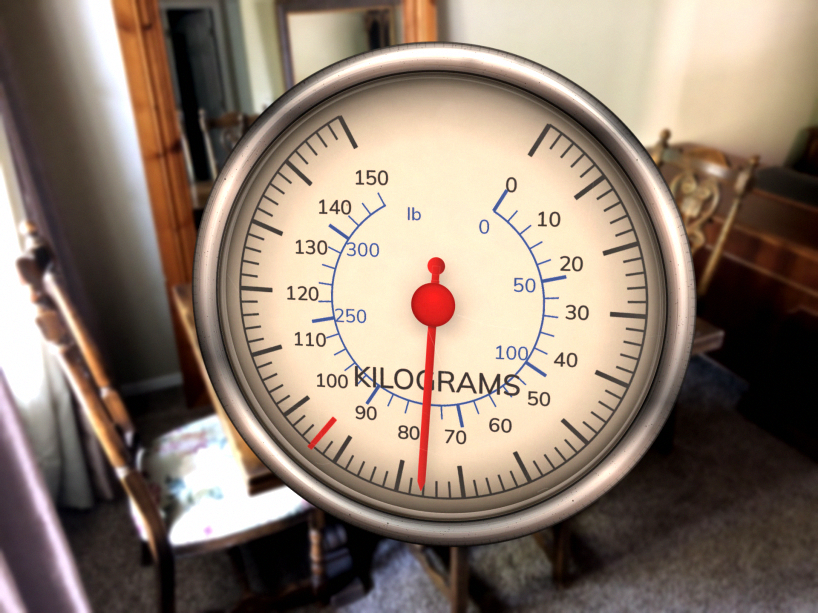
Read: value=76 unit=kg
